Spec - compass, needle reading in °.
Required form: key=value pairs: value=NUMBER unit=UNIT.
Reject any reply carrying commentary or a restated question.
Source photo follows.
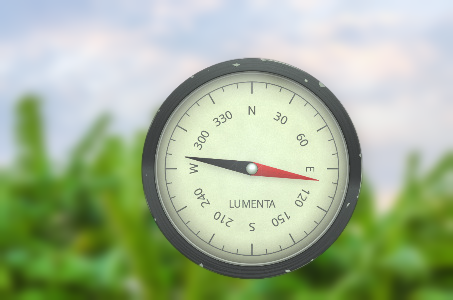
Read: value=100 unit=°
